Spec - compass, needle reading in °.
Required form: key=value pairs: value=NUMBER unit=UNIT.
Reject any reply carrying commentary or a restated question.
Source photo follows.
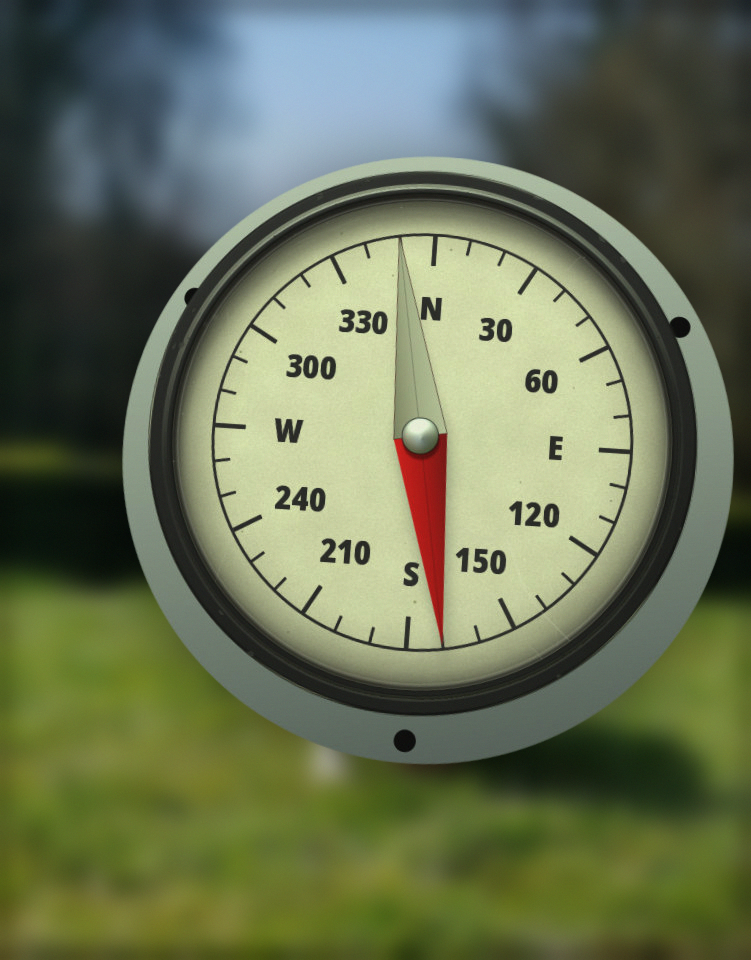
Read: value=170 unit=°
